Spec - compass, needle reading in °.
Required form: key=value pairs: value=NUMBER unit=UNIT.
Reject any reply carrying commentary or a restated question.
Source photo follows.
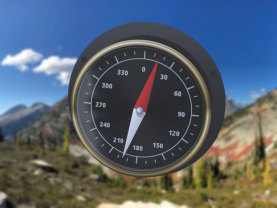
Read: value=15 unit=°
